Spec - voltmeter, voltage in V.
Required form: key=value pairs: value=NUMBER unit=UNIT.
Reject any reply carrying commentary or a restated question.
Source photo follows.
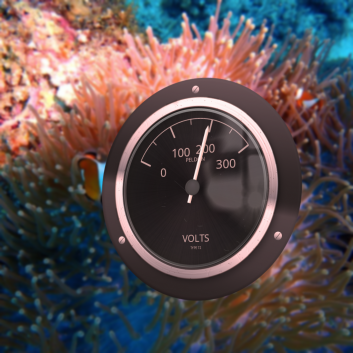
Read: value=200 unit=V
